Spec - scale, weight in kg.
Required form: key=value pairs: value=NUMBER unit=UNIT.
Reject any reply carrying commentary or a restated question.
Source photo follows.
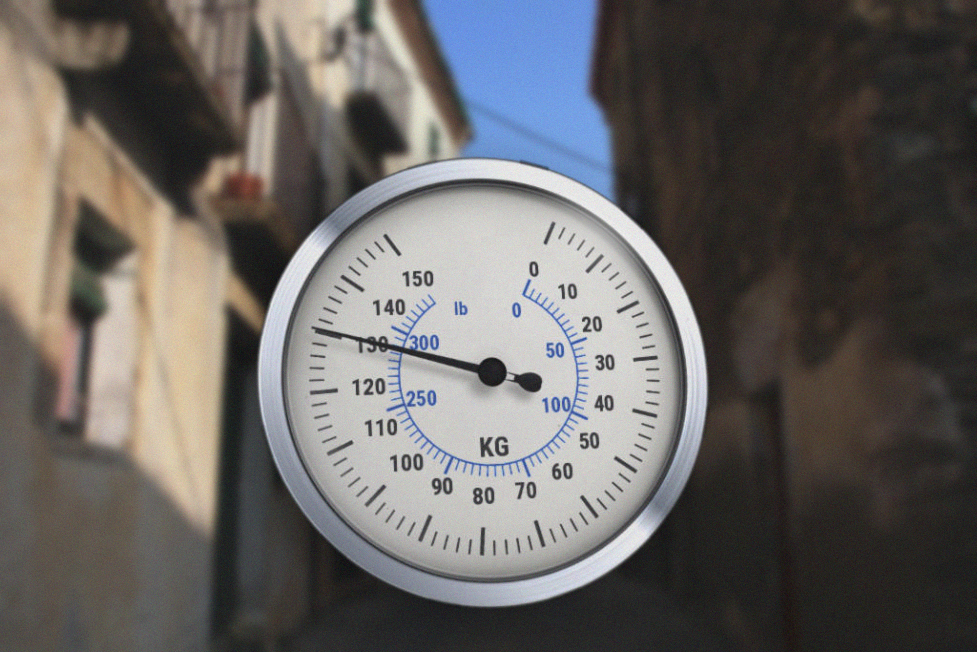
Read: value=130 unit=kg
